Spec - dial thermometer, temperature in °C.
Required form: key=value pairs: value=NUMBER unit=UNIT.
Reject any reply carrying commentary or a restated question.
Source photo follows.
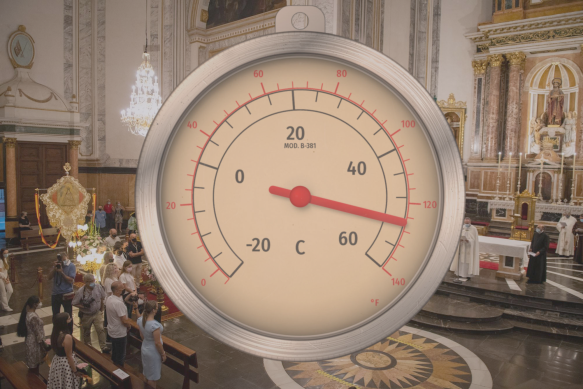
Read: value=52 unit=°C
